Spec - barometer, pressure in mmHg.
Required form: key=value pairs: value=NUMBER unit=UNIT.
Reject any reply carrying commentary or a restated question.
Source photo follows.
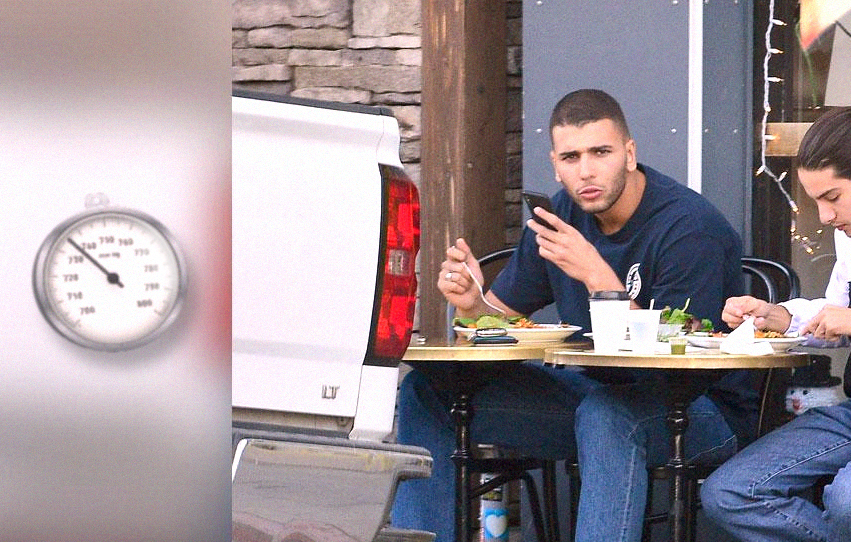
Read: value=735 unit=mmHg
